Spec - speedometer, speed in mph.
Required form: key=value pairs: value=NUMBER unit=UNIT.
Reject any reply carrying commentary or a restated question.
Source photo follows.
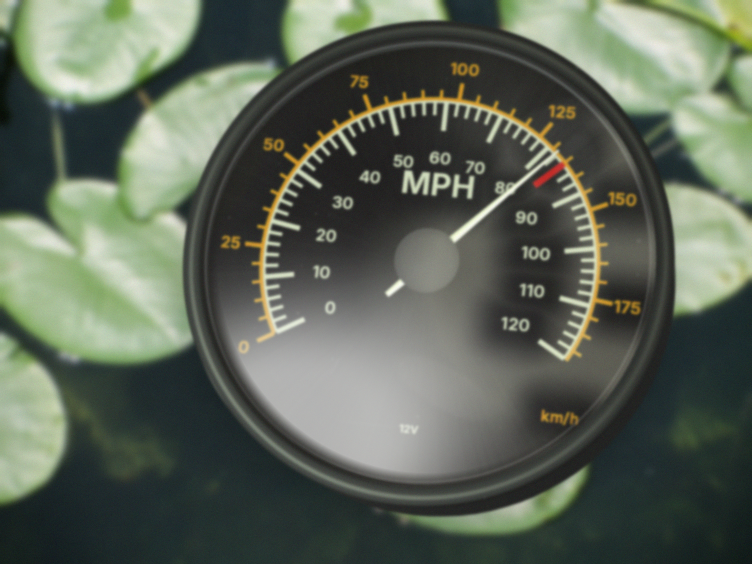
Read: value=82 unit=mph
